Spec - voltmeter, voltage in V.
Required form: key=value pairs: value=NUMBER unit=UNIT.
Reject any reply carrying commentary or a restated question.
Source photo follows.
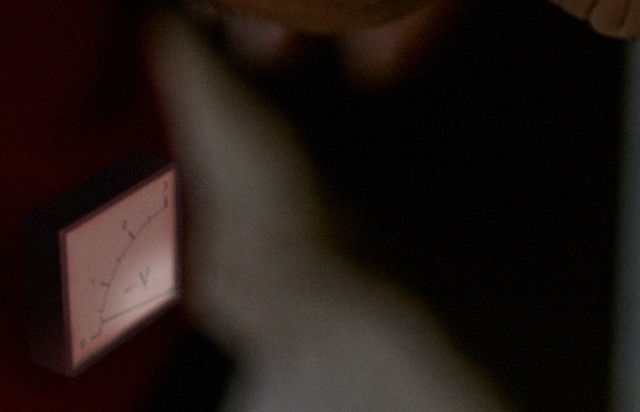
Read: value=0.25 unit=V
